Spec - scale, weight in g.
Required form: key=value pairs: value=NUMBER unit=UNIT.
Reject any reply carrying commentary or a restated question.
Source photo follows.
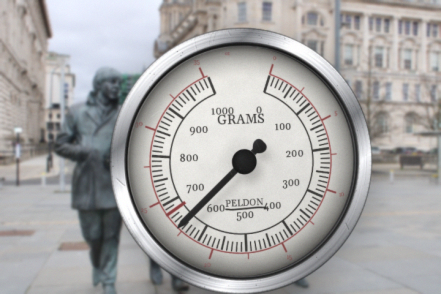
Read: value=650 unit=g
